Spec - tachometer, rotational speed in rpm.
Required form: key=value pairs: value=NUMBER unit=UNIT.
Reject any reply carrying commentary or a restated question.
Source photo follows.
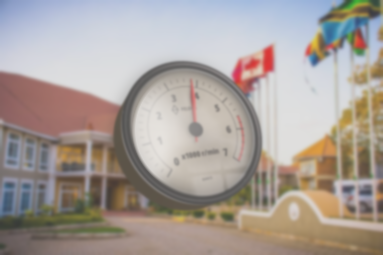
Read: value=3800 unit=rpm
